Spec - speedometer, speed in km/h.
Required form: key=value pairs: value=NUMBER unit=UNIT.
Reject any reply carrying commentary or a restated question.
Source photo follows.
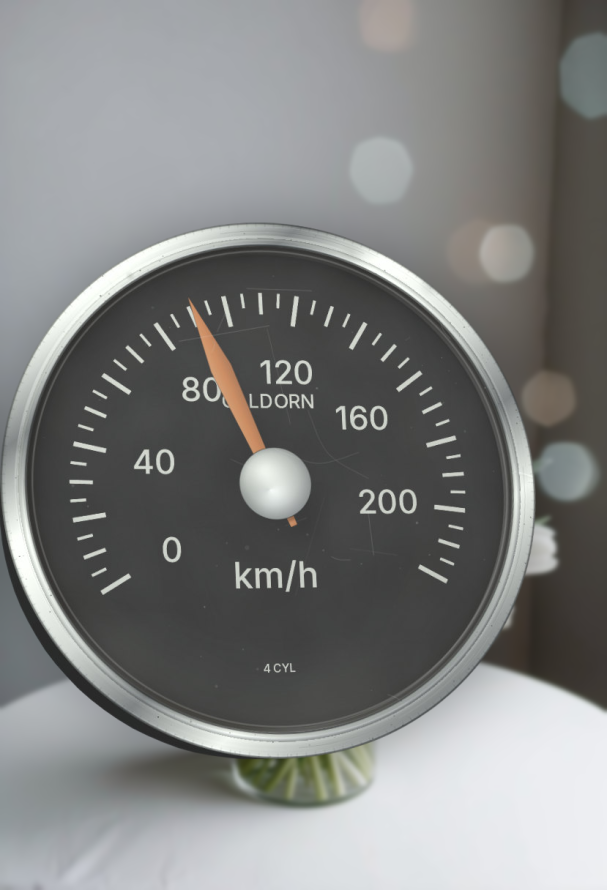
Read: value=90 unit=km/h
